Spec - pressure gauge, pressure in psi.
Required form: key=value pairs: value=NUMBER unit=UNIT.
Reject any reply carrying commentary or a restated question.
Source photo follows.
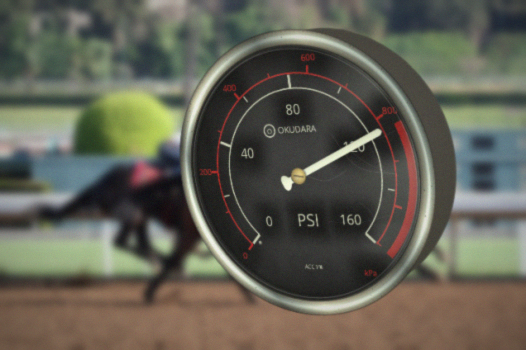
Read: value=120 unit=psi
